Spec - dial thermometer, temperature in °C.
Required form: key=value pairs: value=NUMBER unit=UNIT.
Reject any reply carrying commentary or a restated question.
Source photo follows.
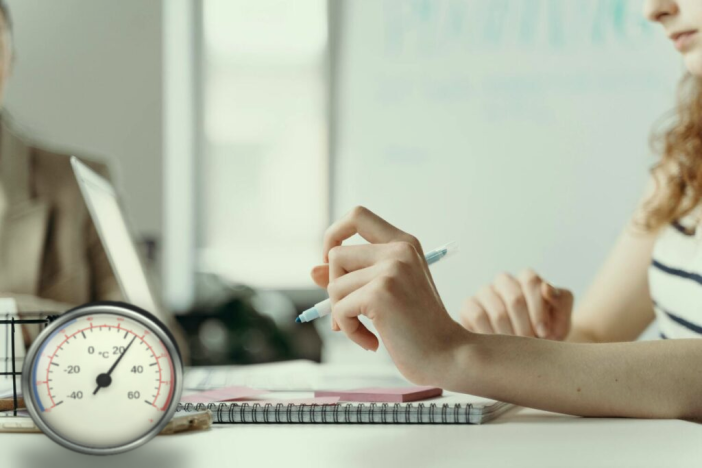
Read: value=24 unit=°C
